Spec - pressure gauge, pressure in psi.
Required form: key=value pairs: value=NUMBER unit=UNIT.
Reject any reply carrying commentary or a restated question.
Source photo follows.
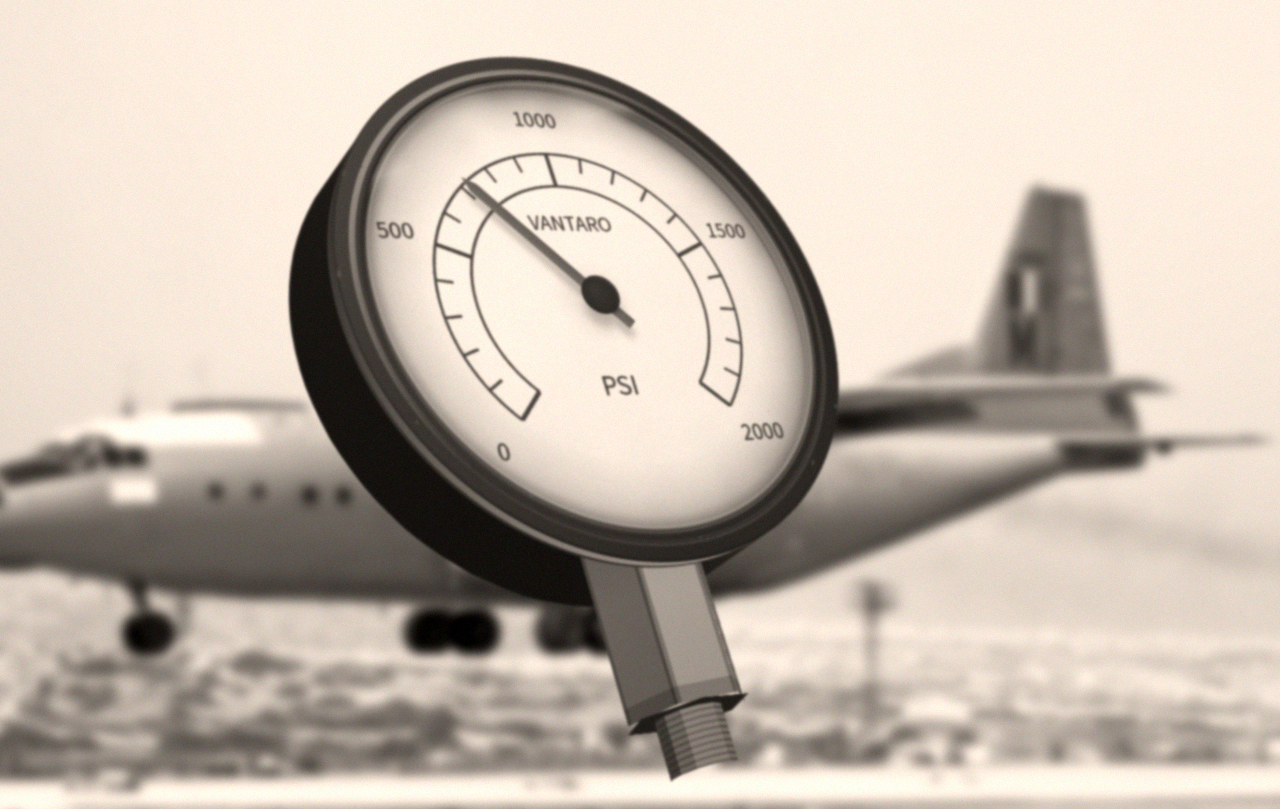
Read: value=700 unit=psi
